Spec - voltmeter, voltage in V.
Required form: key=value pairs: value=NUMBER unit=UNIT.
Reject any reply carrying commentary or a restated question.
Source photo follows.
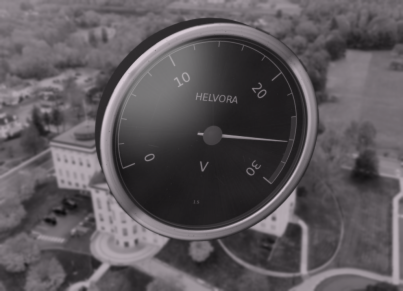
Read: value=26 unit=V
